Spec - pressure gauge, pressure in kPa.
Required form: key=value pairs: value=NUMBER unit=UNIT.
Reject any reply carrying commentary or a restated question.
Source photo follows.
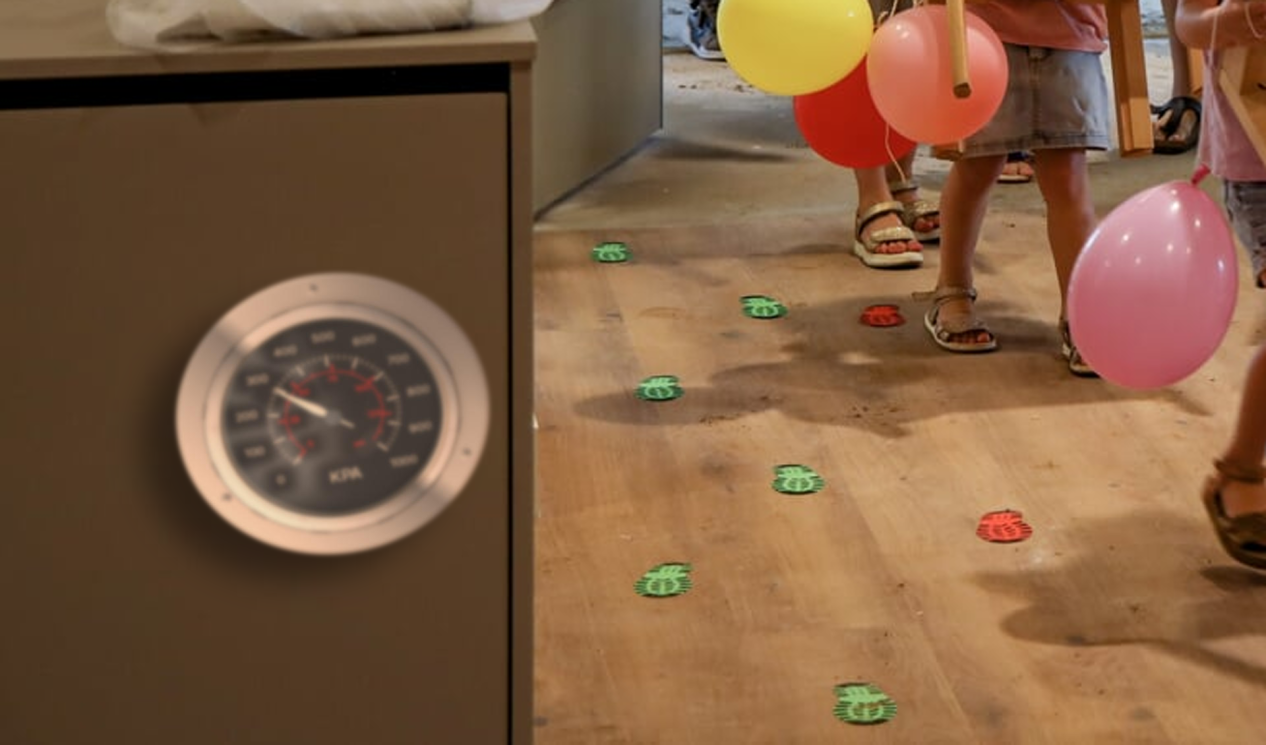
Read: value=300 unit=kPa
